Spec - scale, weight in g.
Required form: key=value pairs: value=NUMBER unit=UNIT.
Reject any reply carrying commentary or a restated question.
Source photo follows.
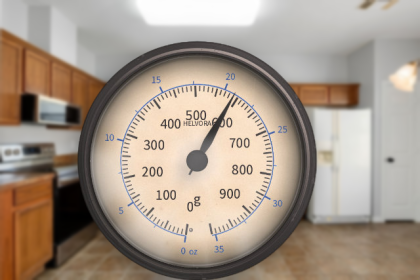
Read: value=590 unit=g
